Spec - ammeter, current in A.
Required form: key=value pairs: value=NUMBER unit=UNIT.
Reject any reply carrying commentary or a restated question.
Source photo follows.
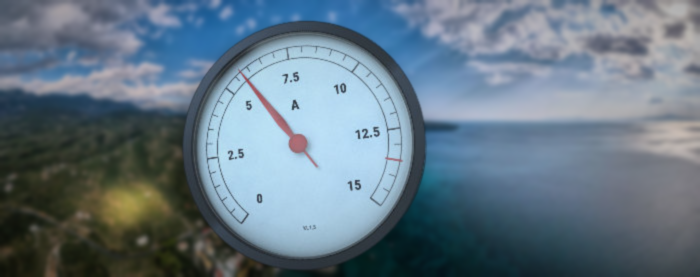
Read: value=5.75 unit=A
